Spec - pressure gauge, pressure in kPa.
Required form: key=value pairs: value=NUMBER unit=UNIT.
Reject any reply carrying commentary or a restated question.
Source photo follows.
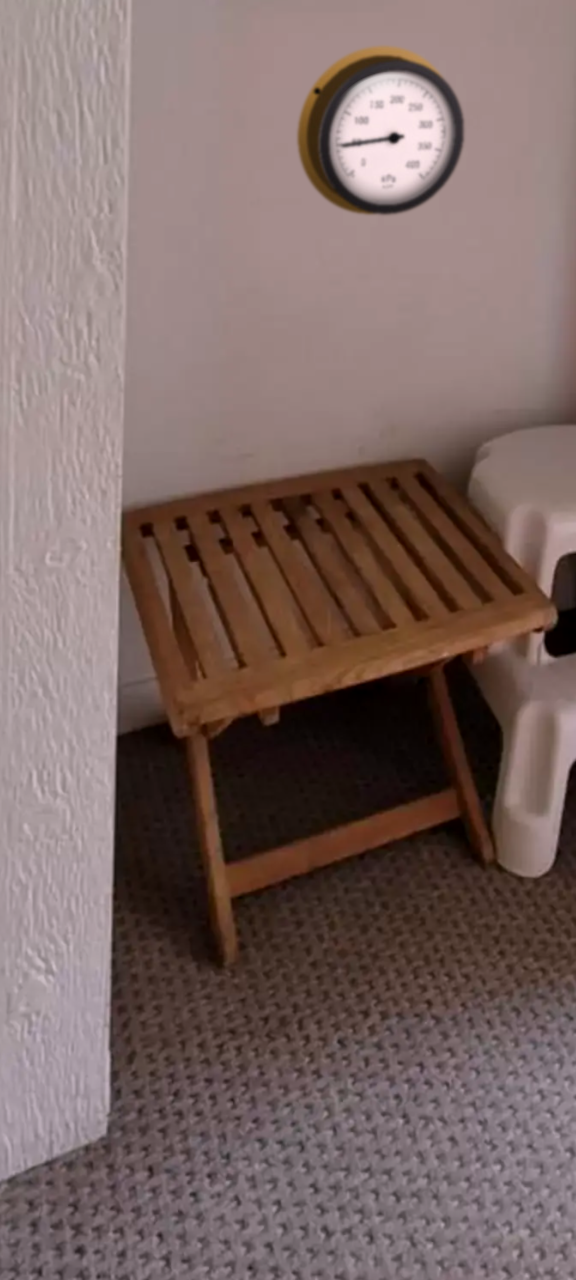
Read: value=50 unit=kPa
